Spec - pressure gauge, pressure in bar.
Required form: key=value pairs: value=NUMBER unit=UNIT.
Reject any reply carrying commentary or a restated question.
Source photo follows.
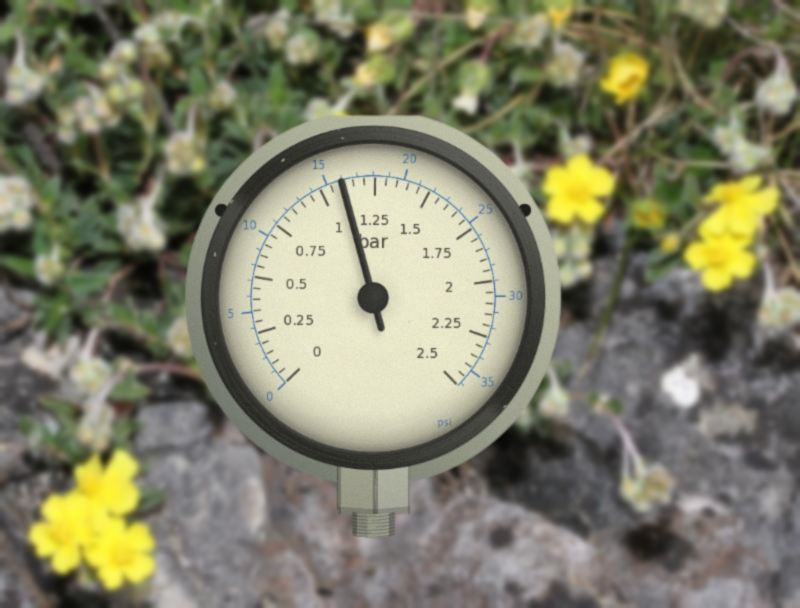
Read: value=1.1 unit=bar
